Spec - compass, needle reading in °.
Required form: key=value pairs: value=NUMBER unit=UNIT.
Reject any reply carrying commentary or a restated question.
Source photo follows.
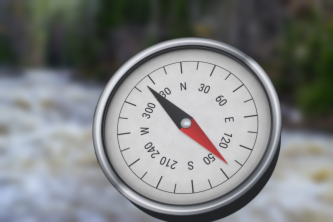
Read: value=142.5 unit=°
